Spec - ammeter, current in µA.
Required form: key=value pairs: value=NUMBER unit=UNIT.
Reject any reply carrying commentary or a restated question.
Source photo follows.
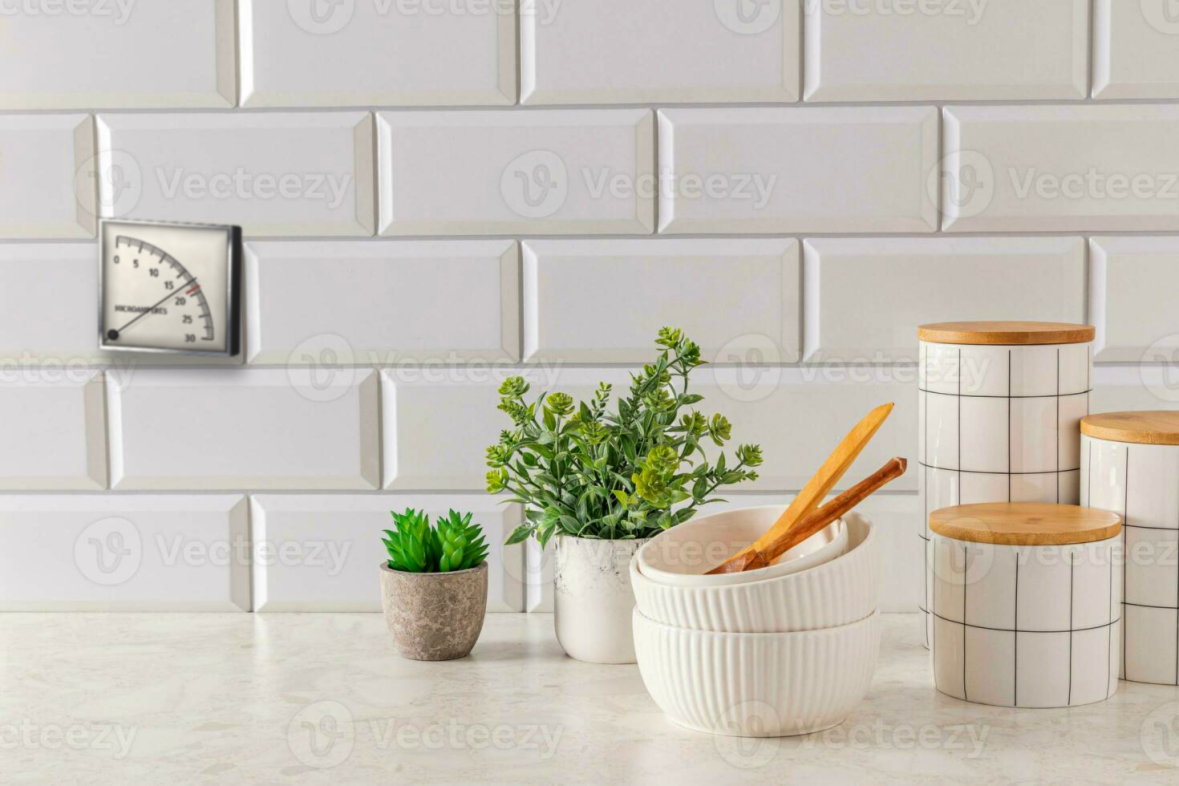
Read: value=17.5 unit=µA
